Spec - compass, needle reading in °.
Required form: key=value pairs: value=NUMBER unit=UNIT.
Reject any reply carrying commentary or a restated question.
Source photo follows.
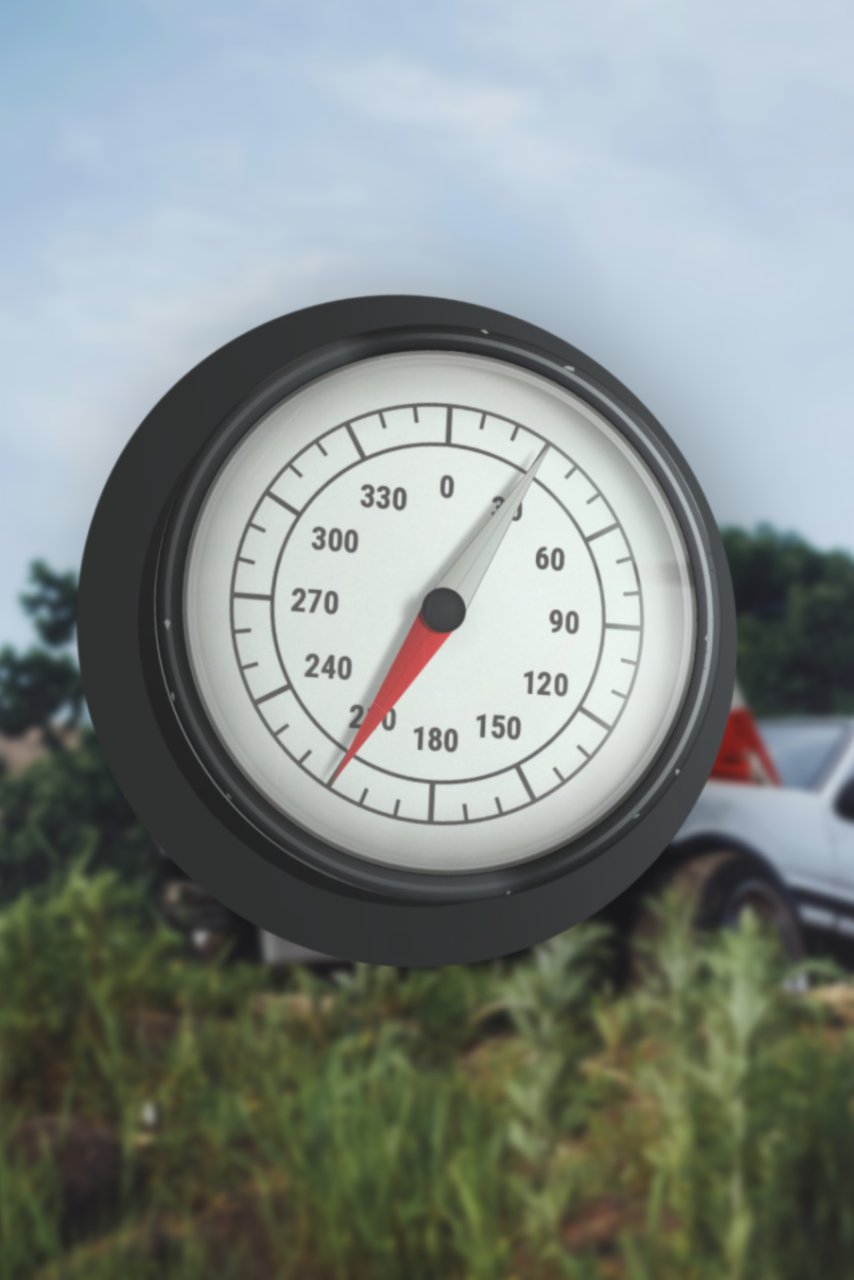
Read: value=210 unit=°
